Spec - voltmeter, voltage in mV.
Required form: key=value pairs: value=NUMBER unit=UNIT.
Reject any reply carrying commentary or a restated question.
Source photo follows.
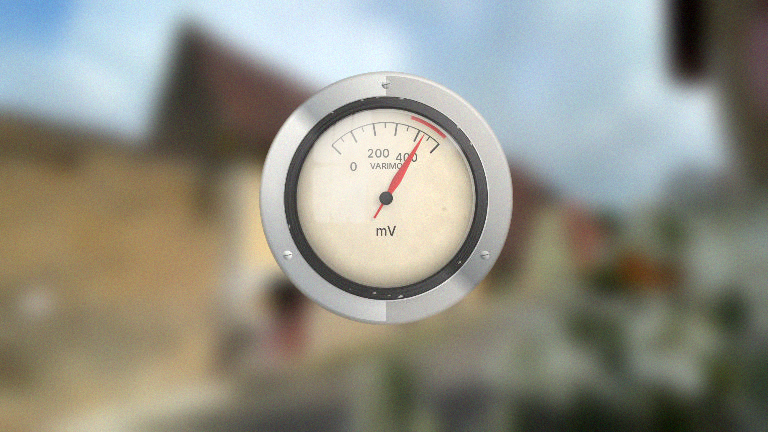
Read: value=425 unit=mV
